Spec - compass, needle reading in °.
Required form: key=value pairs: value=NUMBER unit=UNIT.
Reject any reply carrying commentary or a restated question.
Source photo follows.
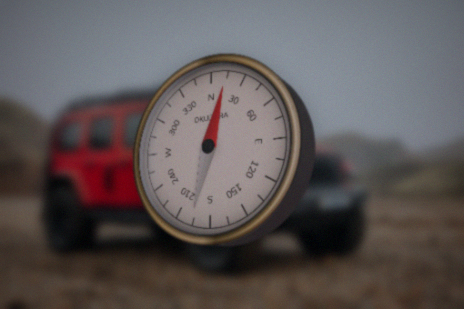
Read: value=15 unit=°
